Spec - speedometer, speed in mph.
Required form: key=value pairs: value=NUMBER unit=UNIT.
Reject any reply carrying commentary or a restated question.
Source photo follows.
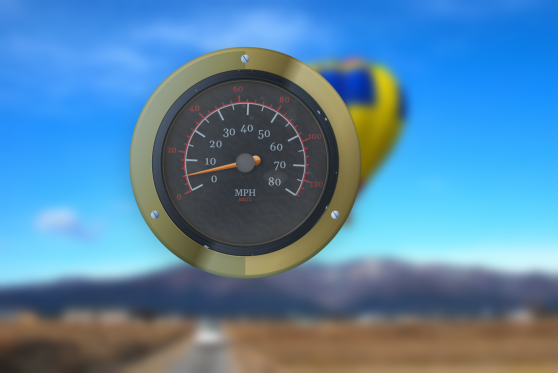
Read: value=5 unit=mph
